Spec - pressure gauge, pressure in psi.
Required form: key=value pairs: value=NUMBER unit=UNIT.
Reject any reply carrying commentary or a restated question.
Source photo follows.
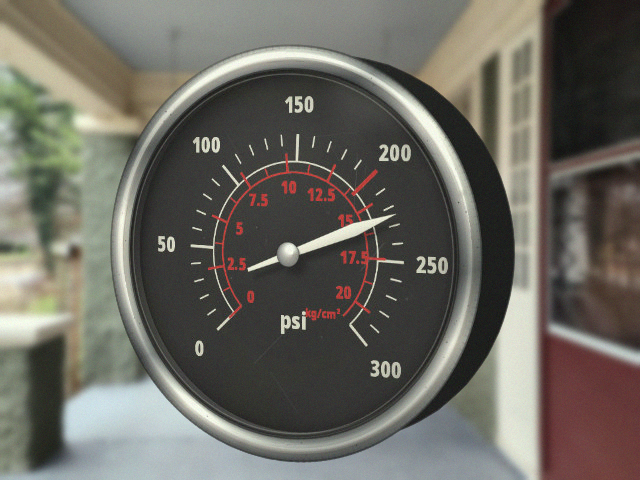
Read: value=225 unit=psi
